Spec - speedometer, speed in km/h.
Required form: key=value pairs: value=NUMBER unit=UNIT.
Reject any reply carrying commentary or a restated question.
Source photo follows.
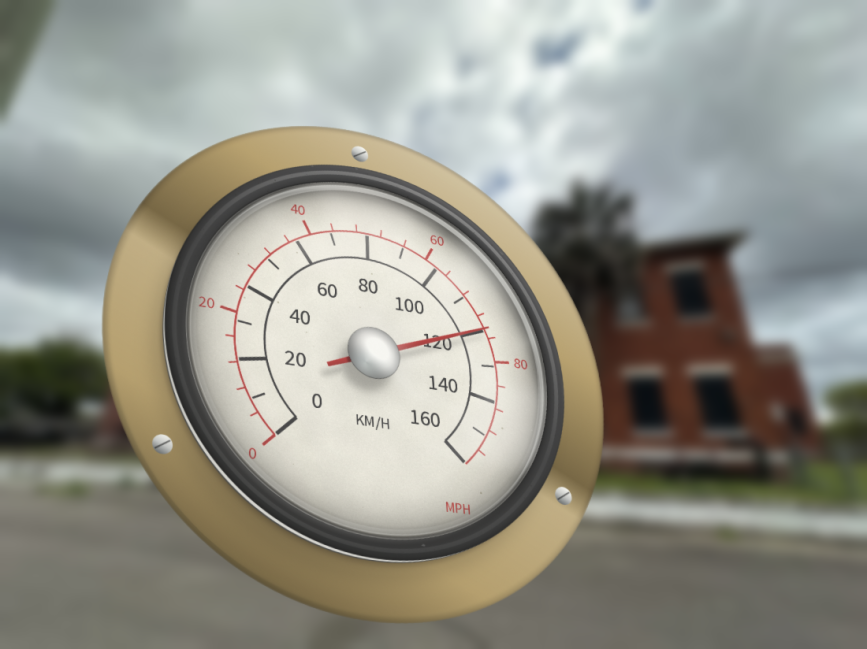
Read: value=120 unit=km/h
